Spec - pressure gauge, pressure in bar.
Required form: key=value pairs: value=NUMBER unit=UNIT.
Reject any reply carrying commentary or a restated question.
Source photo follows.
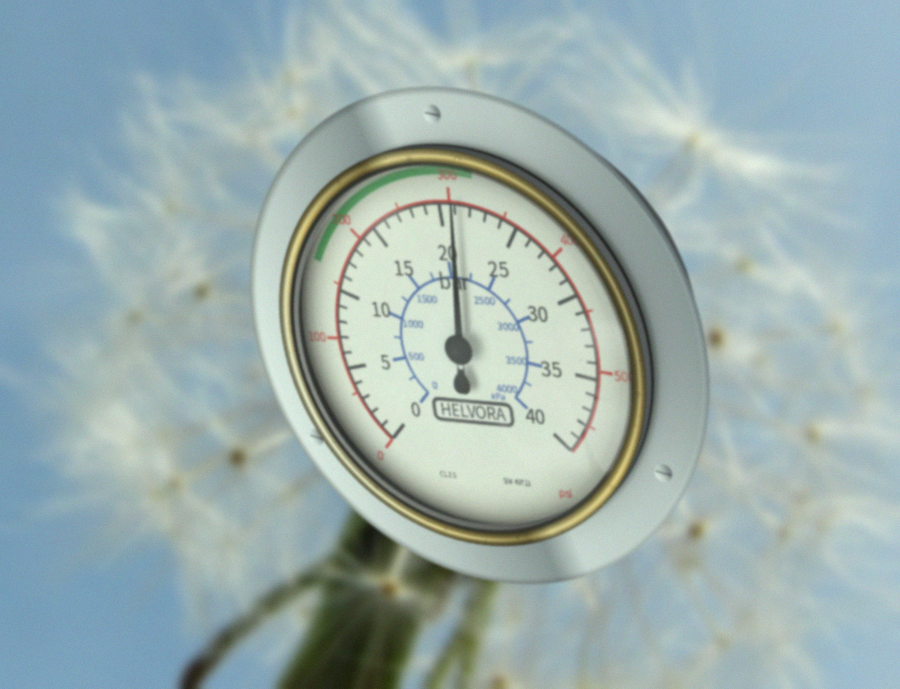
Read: value=21 unit=bar
